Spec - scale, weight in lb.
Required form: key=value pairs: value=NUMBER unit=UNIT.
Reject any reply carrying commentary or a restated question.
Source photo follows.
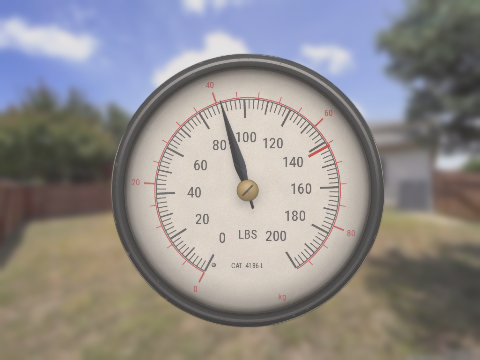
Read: value=90 unit=lb
